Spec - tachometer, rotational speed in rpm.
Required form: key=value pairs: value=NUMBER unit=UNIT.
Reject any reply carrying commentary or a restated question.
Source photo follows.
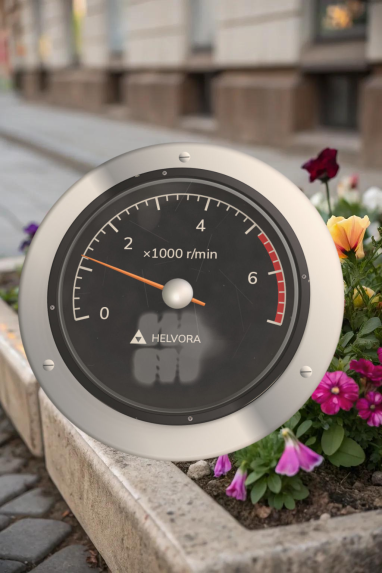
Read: value=1200 unit=rpm
